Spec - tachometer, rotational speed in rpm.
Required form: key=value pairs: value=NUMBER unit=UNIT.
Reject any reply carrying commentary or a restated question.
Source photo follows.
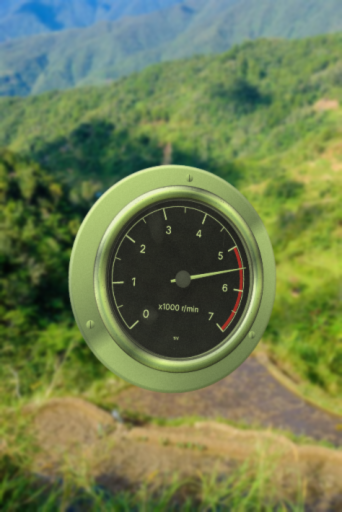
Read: value=5500 unit=rpm
